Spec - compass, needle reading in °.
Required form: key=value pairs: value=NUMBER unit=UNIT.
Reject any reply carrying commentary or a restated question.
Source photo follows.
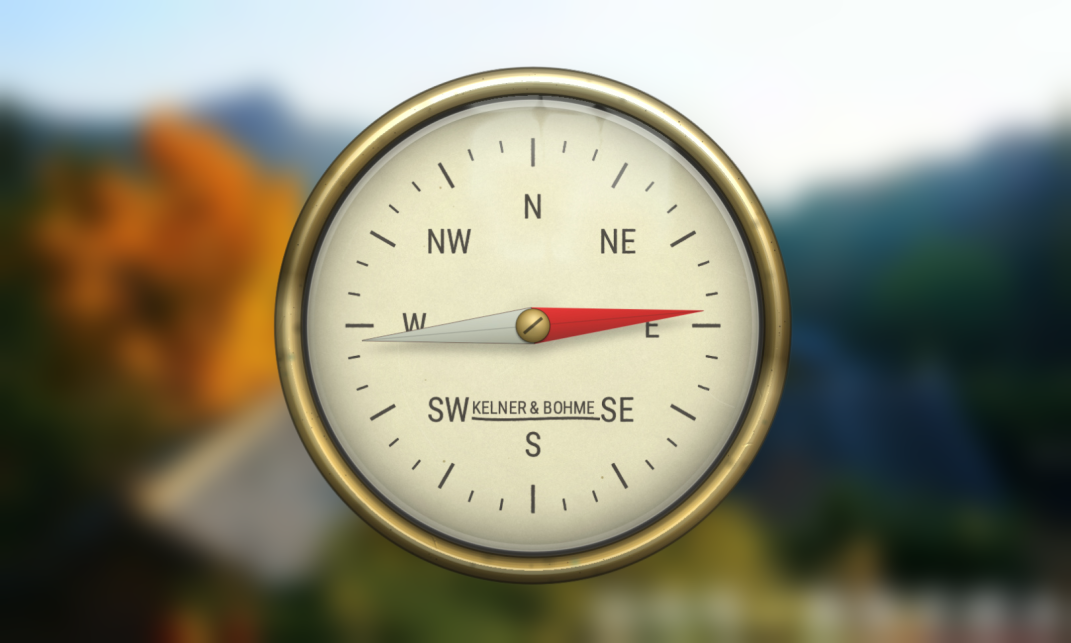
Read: value=85 unit=°
